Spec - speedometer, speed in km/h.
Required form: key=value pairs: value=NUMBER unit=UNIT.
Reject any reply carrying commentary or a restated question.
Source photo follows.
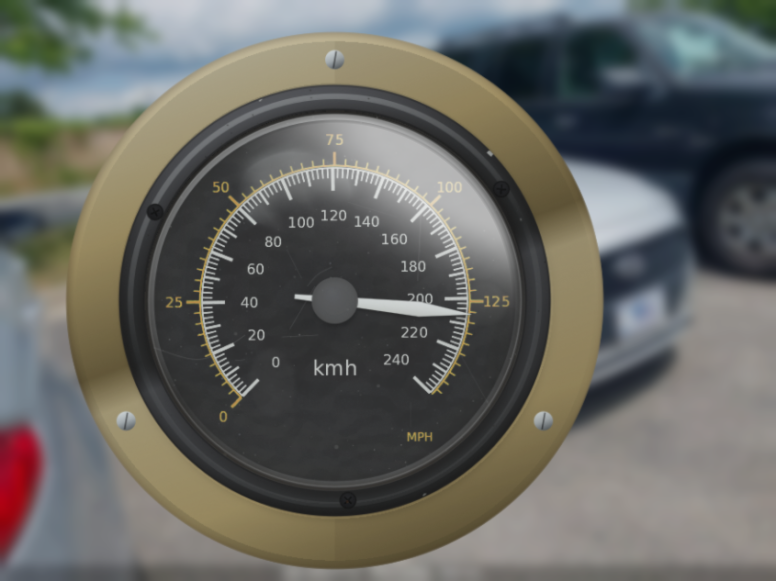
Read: value=206 unit=km/h
